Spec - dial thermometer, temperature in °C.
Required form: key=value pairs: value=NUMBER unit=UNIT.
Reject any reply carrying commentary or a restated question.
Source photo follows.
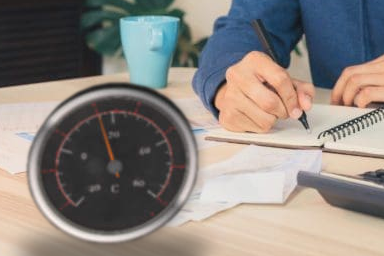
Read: value=16 unit=°C
